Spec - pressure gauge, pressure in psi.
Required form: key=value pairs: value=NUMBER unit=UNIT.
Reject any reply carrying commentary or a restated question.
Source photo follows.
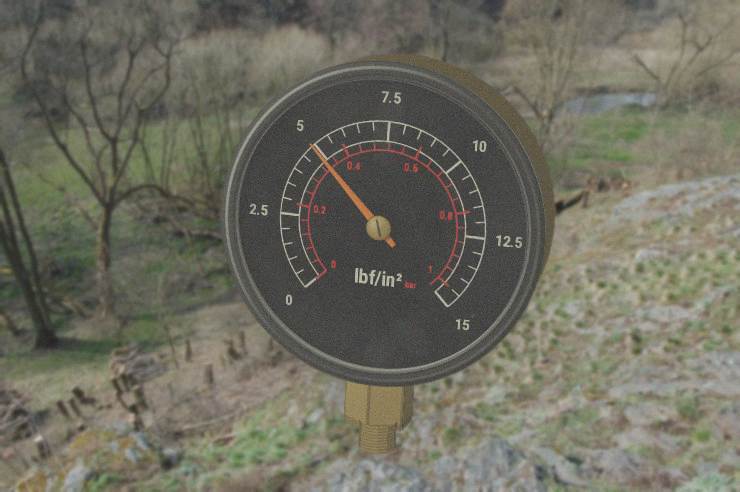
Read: value=5 unit=psi
